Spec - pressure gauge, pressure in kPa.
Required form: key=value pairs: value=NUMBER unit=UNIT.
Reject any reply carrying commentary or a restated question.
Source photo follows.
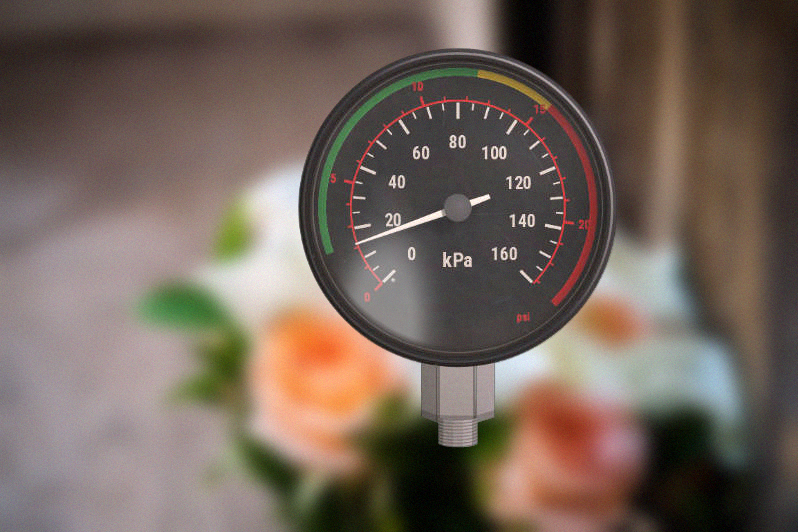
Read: value=15 unit=kPa
